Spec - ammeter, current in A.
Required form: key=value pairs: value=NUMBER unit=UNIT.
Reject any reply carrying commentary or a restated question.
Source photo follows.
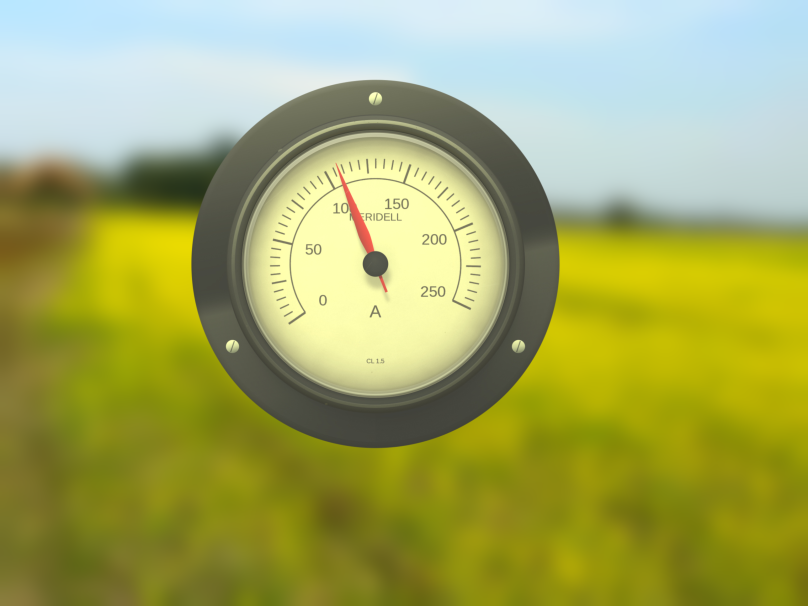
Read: value=107.5 unit=A
